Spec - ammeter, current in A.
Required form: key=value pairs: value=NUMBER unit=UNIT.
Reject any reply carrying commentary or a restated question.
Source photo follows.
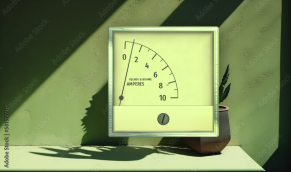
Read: value=1 unit=A
